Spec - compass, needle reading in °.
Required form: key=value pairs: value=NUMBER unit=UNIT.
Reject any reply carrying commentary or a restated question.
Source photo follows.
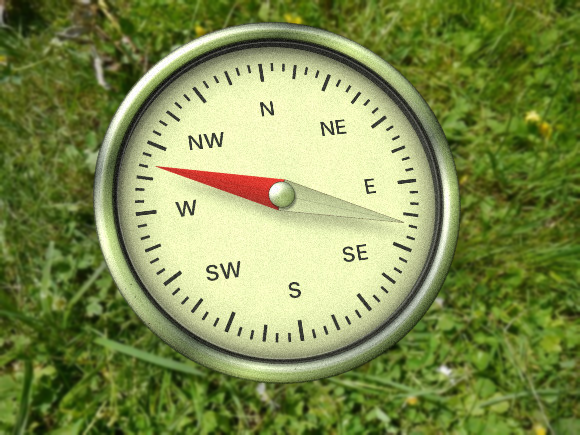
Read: value=290 unit=°
